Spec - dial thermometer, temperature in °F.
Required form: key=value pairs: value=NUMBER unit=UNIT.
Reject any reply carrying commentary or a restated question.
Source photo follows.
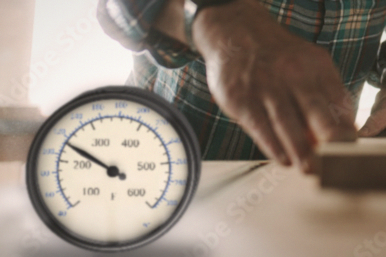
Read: value=240 unit=°F
